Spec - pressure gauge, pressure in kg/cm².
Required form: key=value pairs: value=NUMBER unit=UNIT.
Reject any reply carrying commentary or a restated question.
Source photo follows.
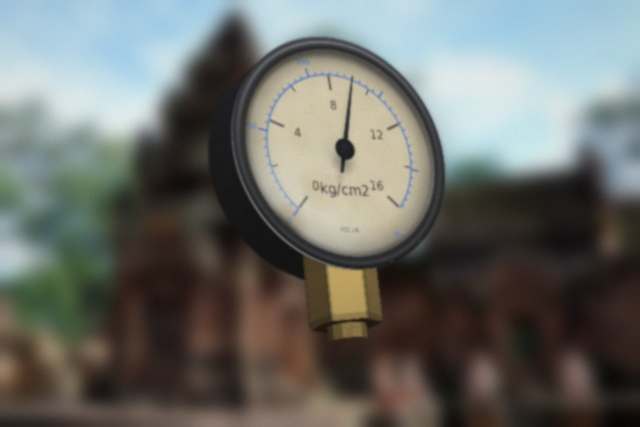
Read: value=9 unit=kg/cm²
